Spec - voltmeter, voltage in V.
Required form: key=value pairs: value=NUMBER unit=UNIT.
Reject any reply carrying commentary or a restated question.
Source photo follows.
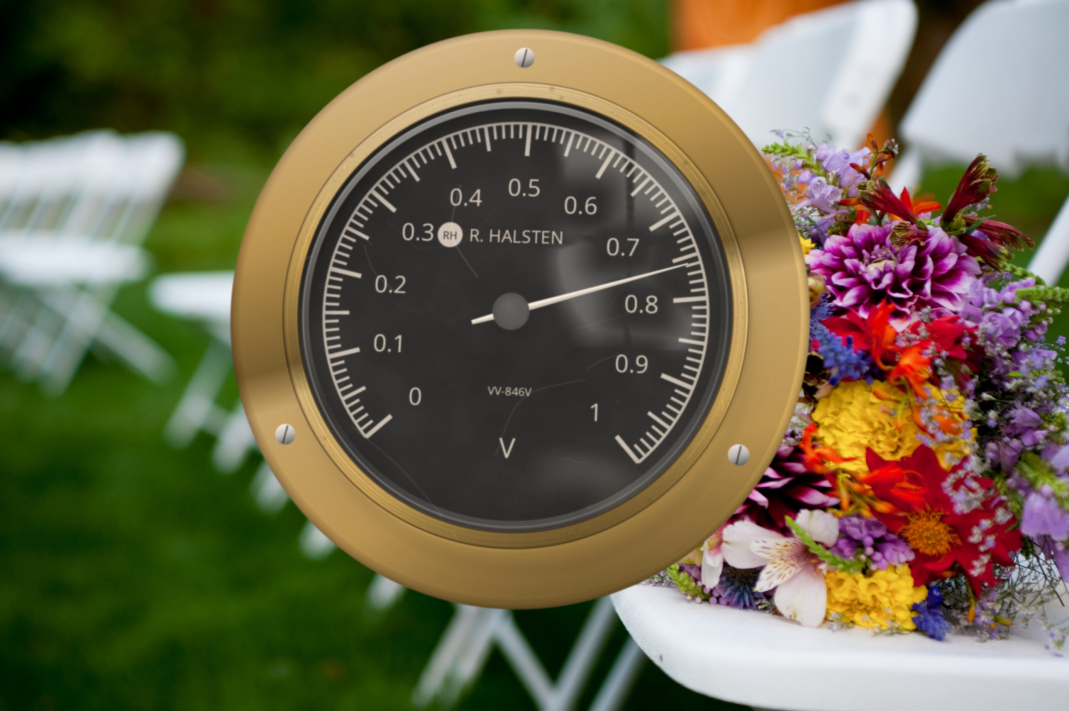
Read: value=0.76 unit=V
